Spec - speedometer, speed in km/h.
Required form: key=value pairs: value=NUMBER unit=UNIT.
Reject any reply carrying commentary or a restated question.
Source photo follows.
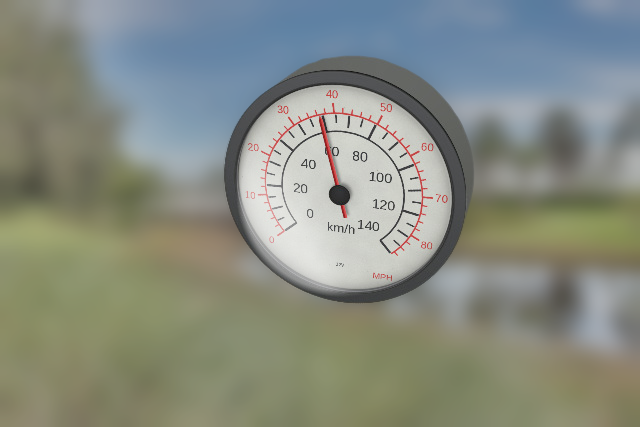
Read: value=60 unit=km/h
